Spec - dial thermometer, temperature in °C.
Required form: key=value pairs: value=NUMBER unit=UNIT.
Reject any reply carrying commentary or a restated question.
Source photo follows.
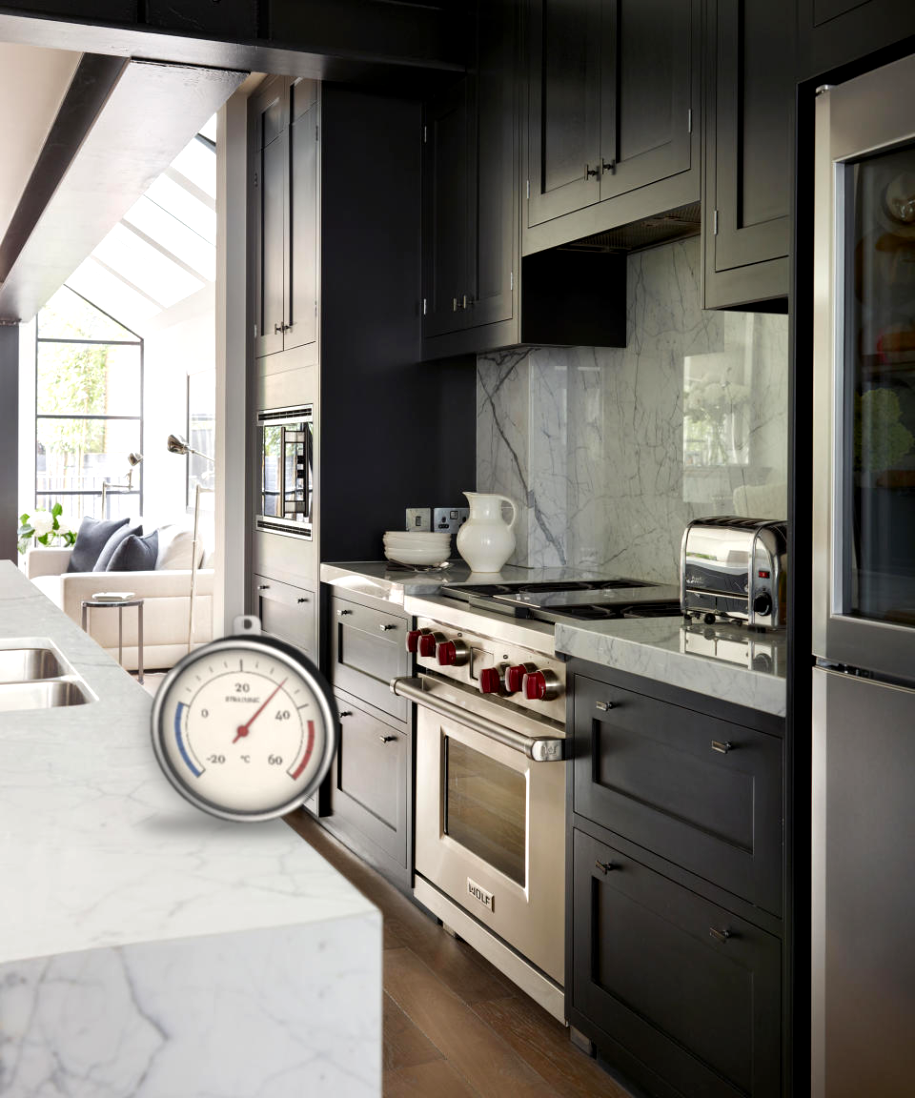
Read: value=32 unit=°C
